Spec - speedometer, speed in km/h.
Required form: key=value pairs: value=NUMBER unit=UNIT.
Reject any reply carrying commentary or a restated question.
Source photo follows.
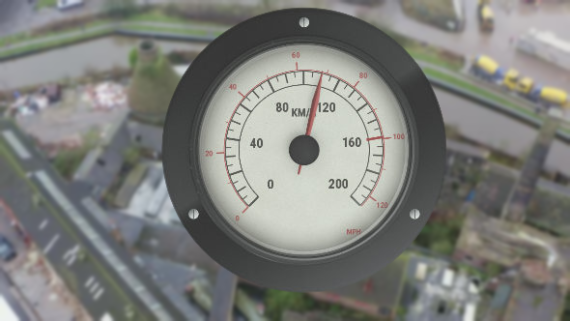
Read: value=110 unit=km/h
